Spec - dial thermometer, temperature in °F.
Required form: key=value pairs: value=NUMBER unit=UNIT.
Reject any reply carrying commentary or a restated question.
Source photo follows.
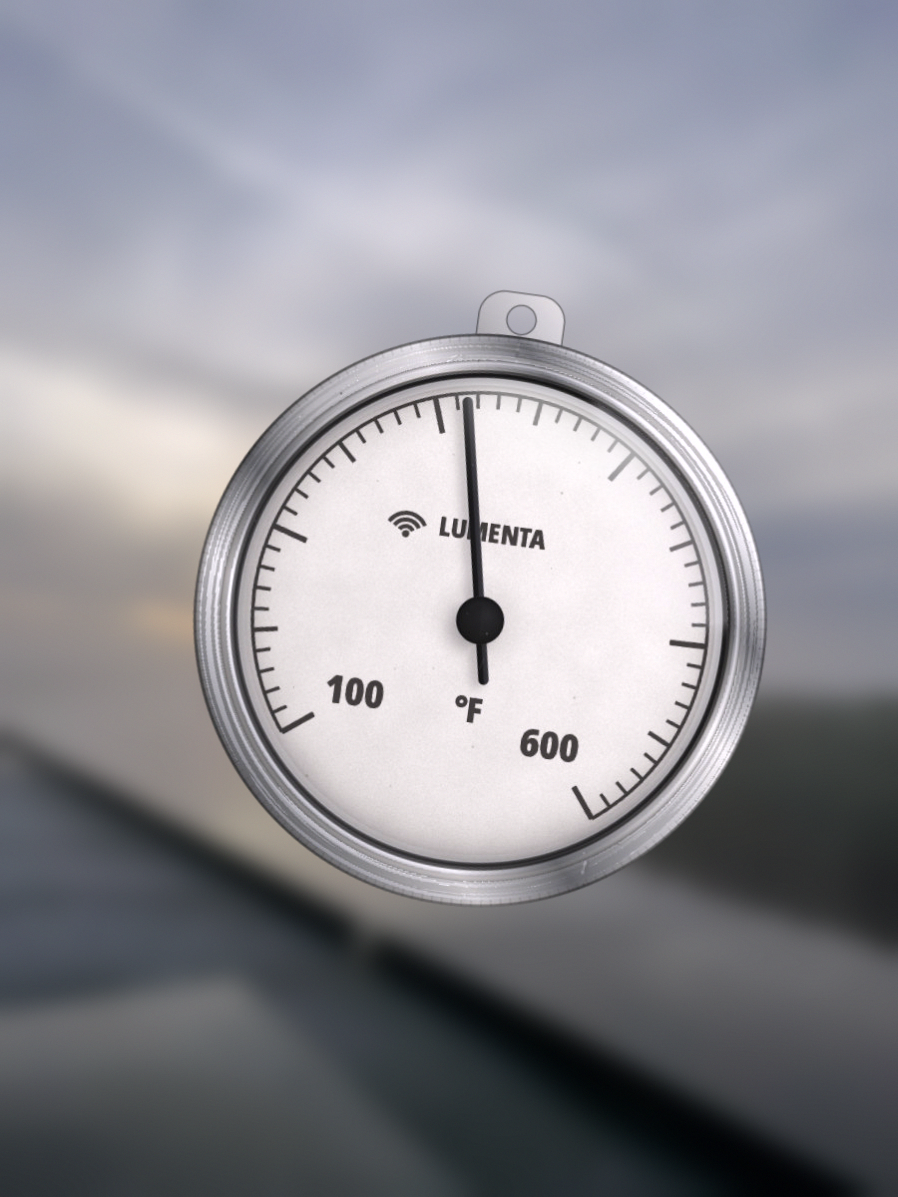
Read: value=315 unit=°F
